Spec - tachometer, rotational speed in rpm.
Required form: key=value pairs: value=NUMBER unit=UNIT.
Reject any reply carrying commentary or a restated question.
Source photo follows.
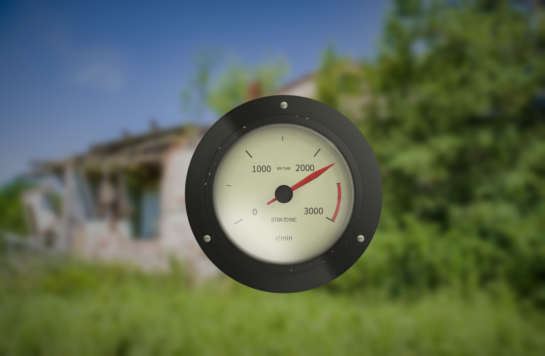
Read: value=2250 unit=rpm
